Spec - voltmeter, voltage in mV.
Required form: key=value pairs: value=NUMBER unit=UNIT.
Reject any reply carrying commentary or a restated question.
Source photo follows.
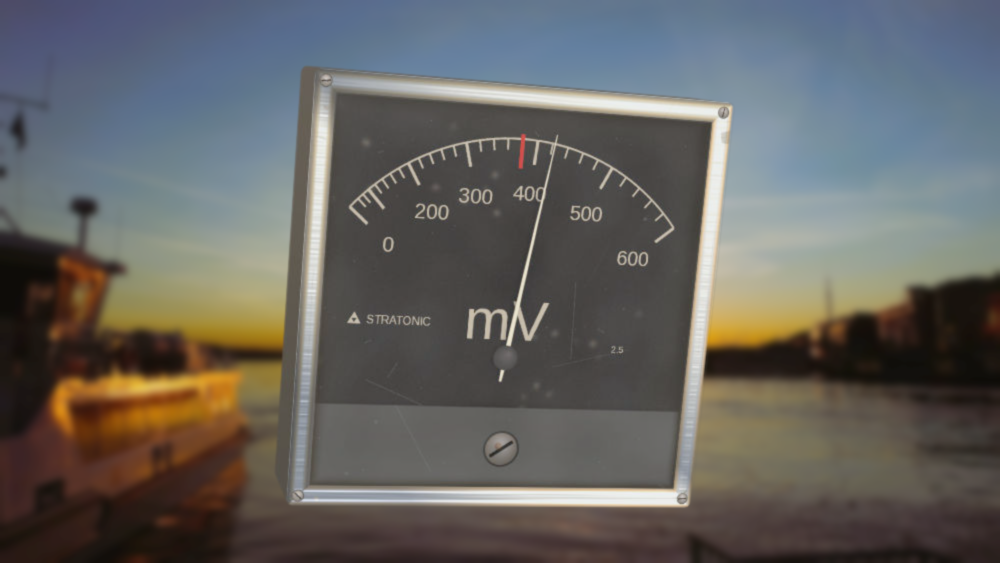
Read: value=420 unit=mV
